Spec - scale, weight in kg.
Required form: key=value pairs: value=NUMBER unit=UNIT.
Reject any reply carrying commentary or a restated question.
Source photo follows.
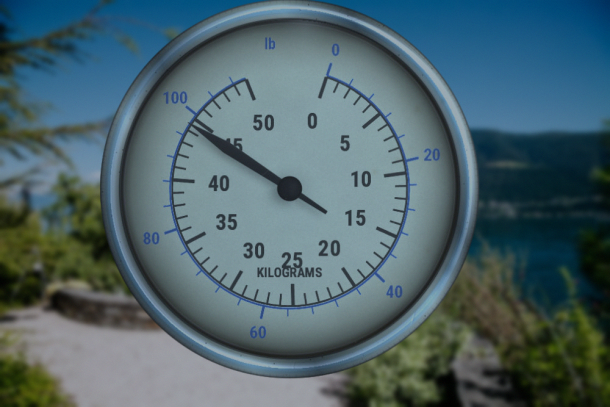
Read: value=44.5 unit=kg
